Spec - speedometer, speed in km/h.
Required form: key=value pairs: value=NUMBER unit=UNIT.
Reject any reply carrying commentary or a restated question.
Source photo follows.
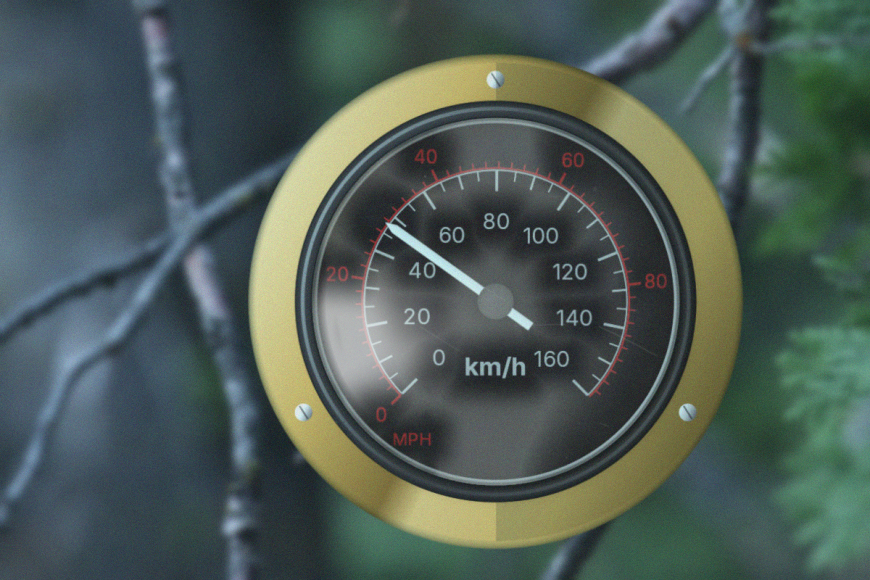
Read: value=47.5 unit=km/h
